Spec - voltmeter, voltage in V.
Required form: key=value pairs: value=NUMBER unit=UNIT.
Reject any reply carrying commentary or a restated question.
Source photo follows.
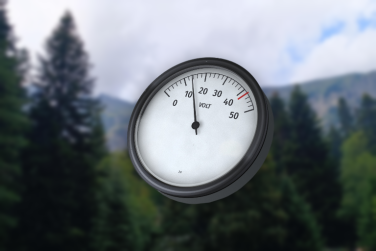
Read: value=14 unit=V
